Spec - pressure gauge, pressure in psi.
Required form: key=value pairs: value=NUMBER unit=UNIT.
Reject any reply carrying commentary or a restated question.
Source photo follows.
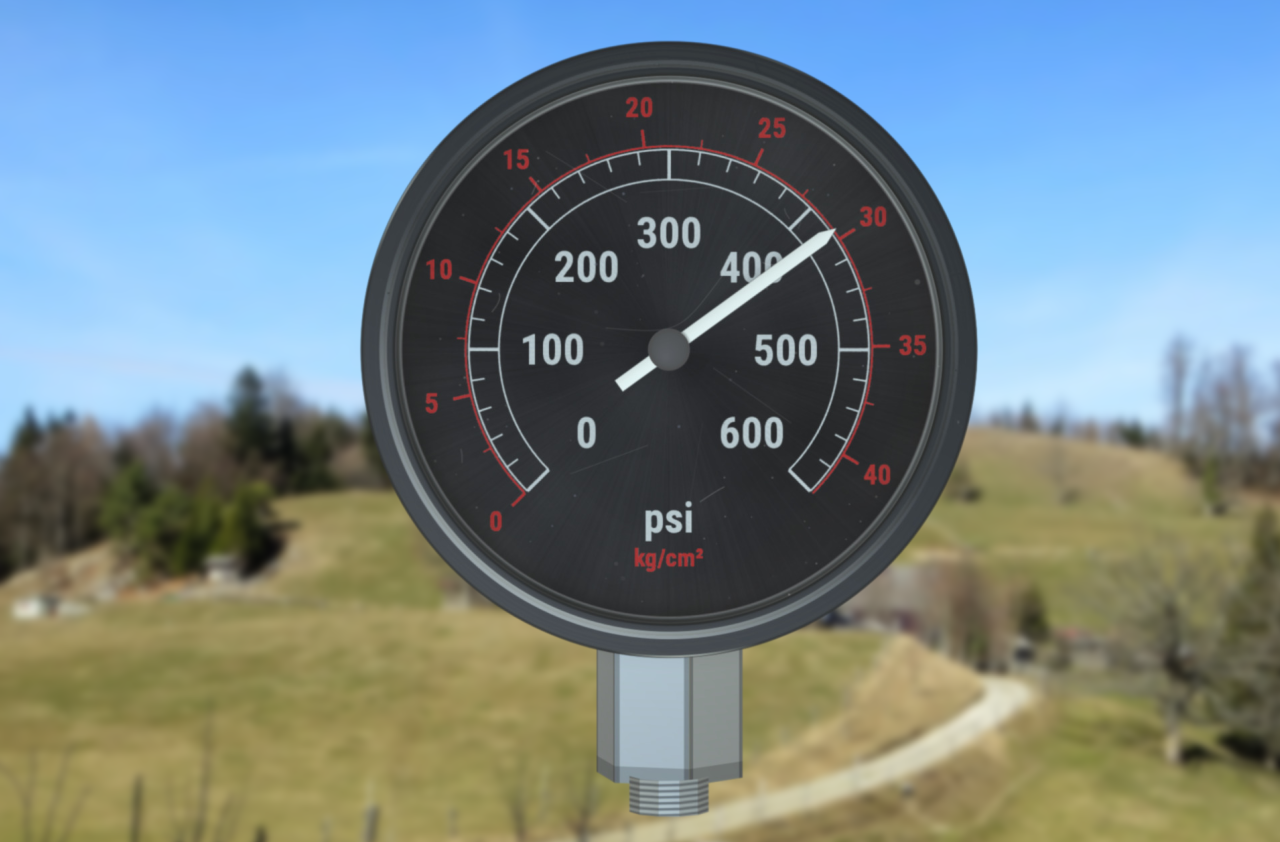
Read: value=420 unit=psi
